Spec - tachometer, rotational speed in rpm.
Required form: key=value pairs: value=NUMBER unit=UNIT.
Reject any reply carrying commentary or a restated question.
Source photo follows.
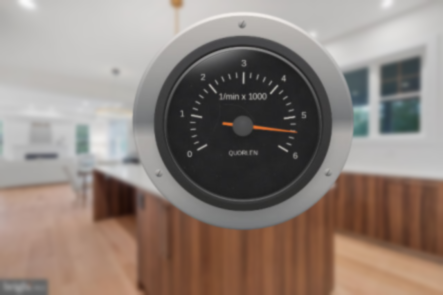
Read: value=5400 unit=rpm
